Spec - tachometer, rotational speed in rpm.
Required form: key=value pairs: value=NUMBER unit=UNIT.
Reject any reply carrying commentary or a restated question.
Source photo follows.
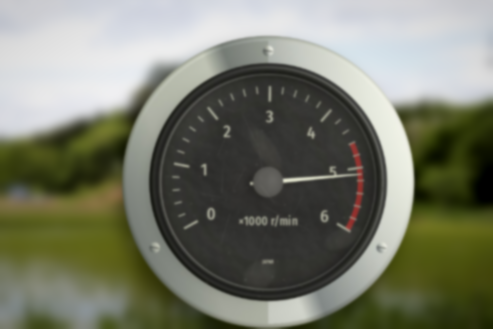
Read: value=5100 unit=rpm
